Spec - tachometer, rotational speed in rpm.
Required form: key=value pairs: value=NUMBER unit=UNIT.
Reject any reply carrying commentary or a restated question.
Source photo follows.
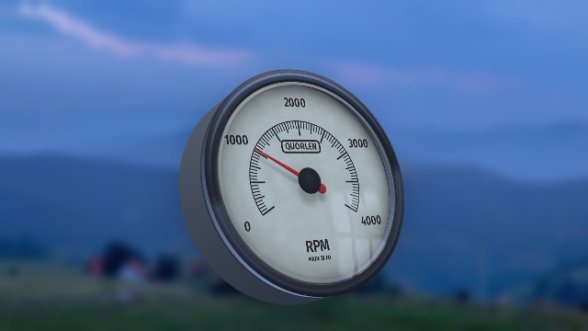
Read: value=1000 unit=rpm
